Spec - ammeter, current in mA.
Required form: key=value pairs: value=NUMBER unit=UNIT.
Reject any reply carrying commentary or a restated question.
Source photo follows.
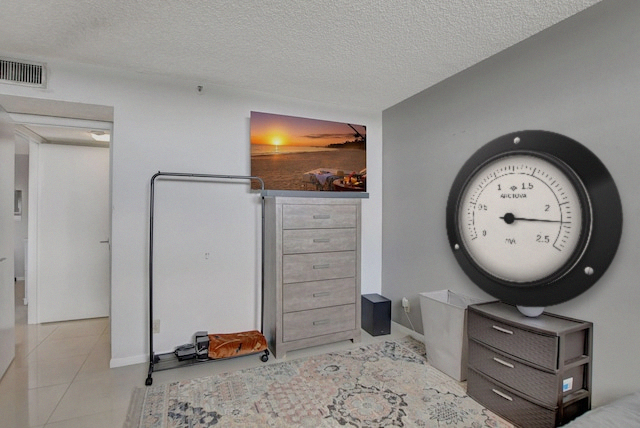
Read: value=2.2 unit=mA
